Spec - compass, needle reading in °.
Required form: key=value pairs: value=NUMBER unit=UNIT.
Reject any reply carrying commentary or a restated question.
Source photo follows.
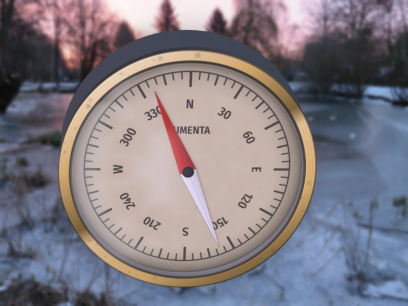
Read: value=337.5 unit=°
